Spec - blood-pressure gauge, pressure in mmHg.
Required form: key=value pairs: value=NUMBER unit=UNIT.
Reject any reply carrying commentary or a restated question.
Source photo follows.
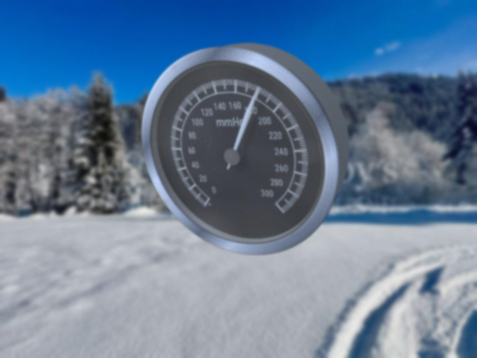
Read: value=180 unit=mmHg
